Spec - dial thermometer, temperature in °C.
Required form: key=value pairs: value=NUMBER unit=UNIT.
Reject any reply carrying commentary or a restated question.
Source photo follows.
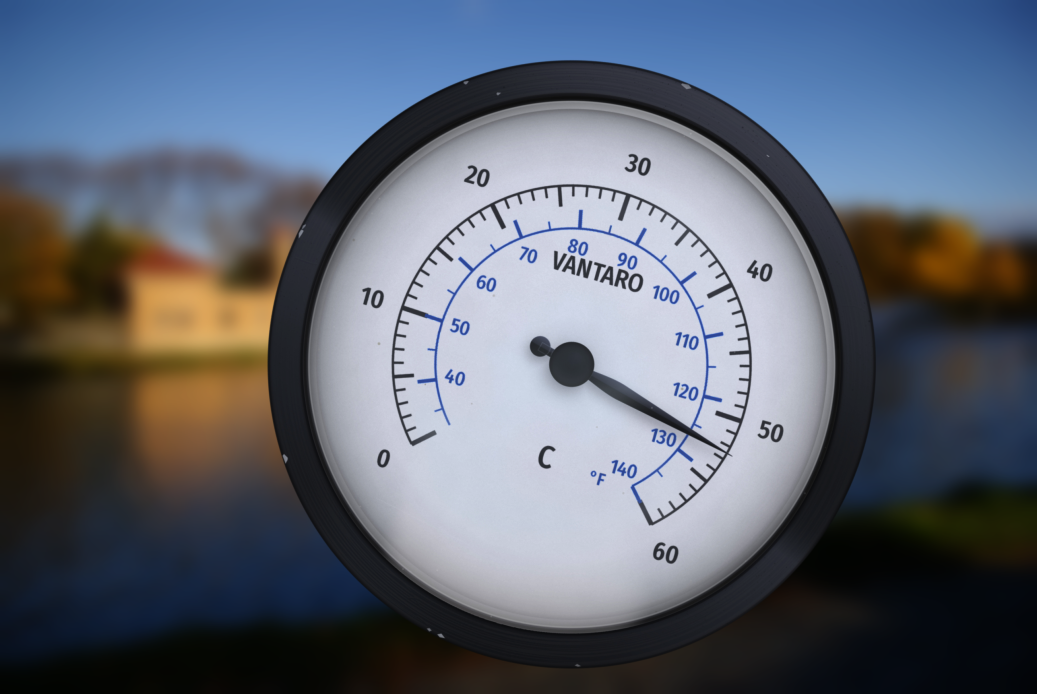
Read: value=52.5 unit=°C
